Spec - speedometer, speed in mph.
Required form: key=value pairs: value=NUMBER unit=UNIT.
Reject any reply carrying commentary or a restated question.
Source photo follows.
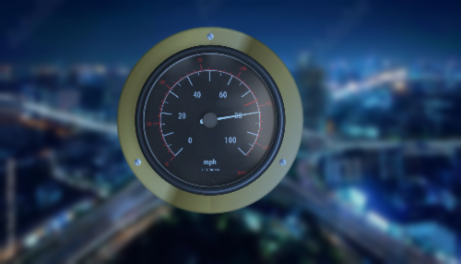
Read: value=80 unit=mph
